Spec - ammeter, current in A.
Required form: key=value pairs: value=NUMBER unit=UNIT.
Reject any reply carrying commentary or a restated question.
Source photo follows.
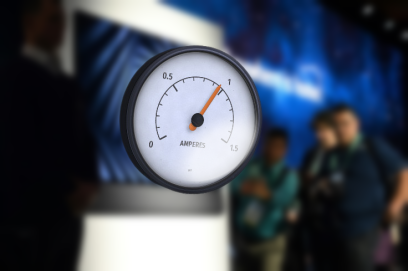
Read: value=0.95 unit=A
